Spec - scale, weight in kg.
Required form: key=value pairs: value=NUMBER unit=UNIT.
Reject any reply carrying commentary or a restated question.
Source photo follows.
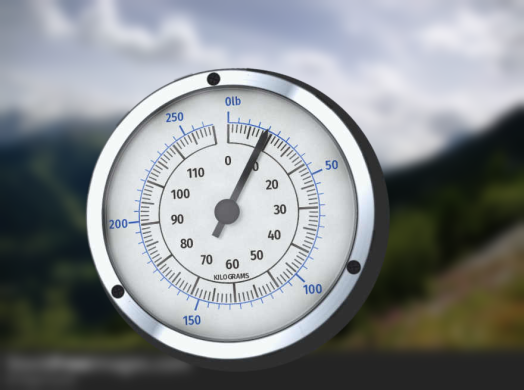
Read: value=9 unit=kg
